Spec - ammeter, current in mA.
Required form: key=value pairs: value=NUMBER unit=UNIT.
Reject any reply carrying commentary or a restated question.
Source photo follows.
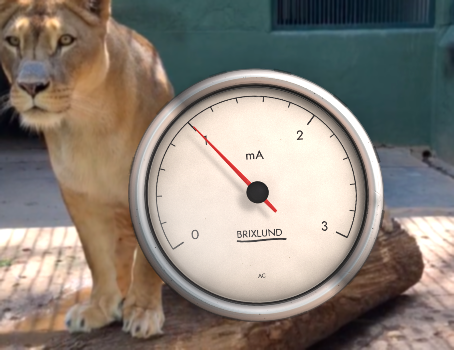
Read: value=1 unit=mA
